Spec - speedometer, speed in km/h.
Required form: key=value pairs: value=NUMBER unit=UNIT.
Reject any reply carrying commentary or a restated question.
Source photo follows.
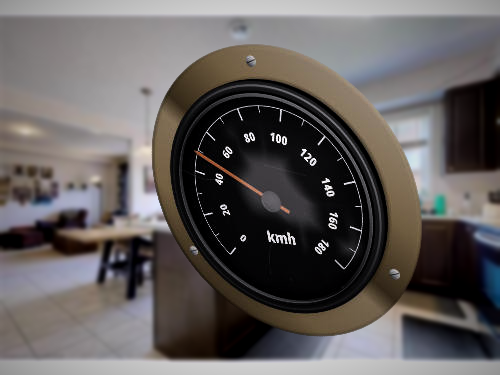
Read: value=50 unit=km/h
